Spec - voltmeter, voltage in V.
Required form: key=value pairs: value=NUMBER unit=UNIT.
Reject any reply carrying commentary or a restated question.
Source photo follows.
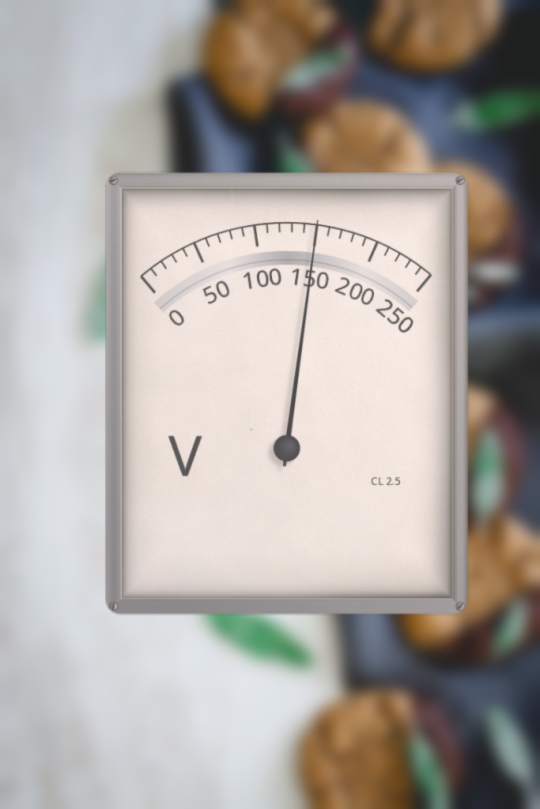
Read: value=150 unit=V
